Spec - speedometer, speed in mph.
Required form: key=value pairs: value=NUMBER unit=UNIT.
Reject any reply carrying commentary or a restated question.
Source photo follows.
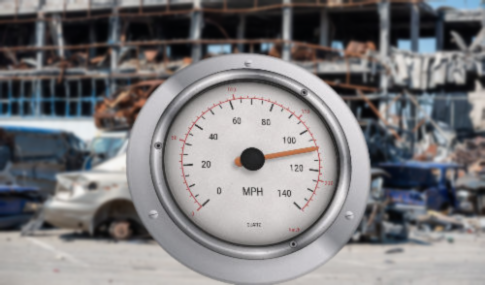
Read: value=110 unit=mph
